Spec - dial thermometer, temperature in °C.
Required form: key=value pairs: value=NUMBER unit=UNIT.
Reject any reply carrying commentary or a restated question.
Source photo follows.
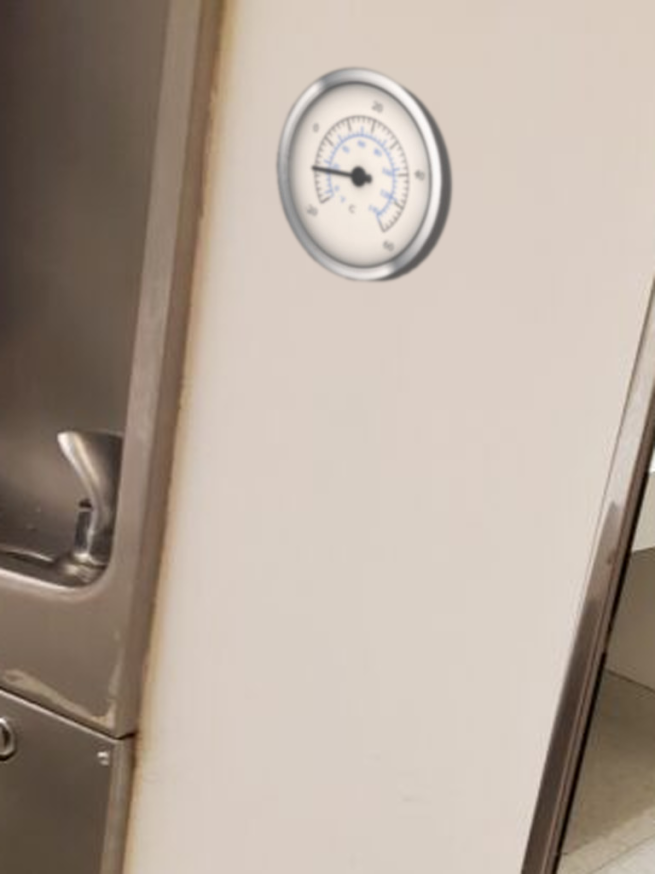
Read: value=-10 unit=°C
